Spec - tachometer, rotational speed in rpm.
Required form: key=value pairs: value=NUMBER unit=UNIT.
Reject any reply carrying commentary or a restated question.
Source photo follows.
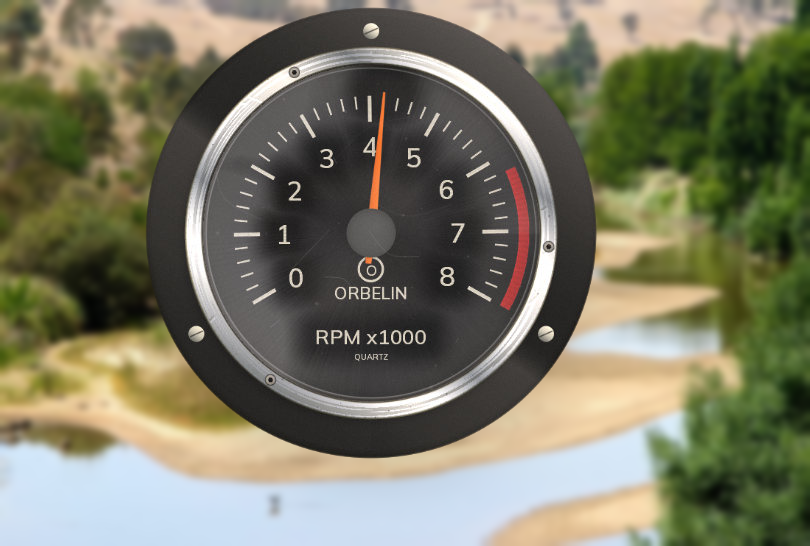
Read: value=4200 unit=rpm
